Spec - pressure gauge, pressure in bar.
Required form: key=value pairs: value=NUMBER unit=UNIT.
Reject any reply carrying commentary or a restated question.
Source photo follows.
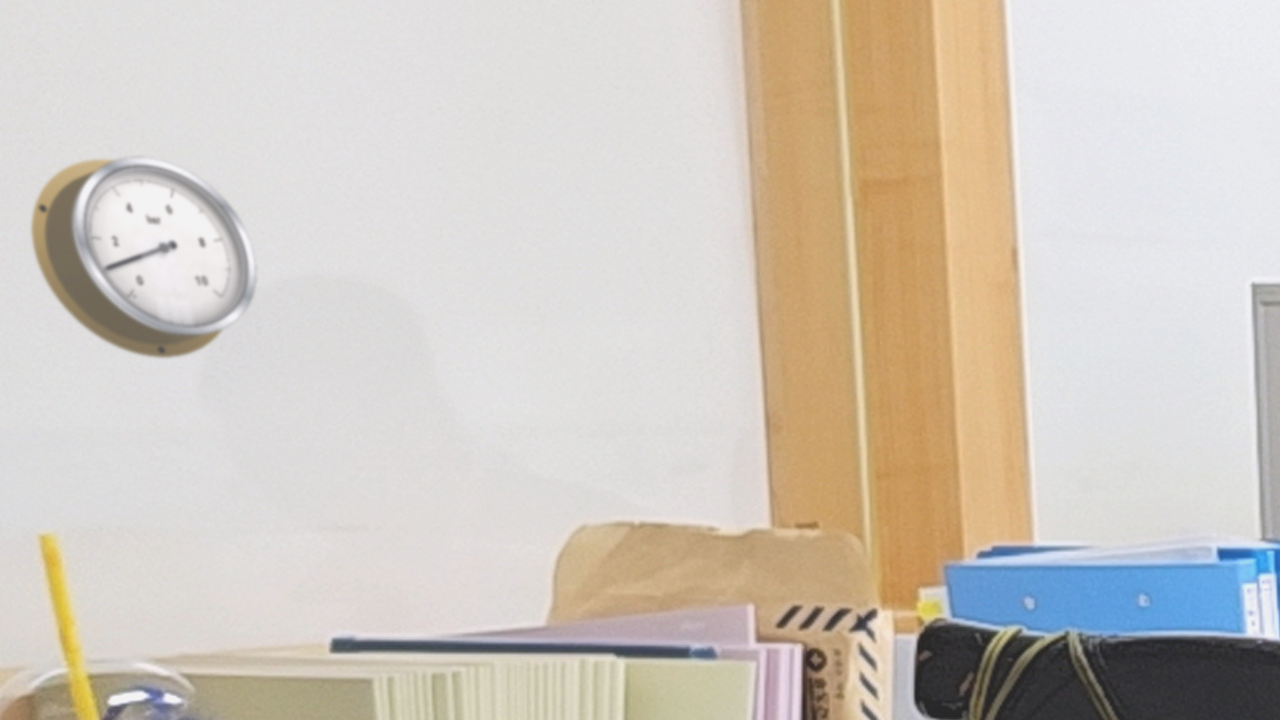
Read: value=1 unit=bar
